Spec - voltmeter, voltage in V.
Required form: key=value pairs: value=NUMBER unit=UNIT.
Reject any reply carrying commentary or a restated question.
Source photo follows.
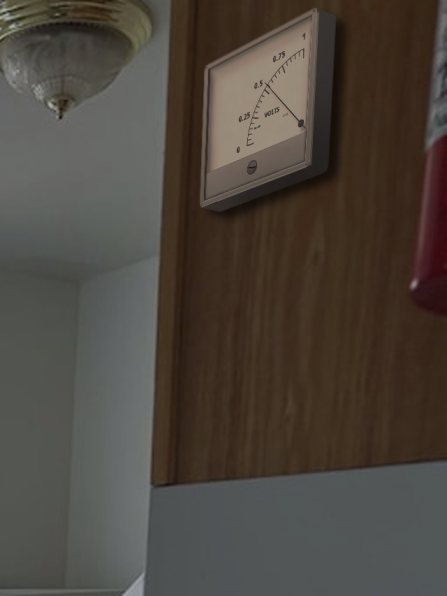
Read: value=0.55 unit=V
